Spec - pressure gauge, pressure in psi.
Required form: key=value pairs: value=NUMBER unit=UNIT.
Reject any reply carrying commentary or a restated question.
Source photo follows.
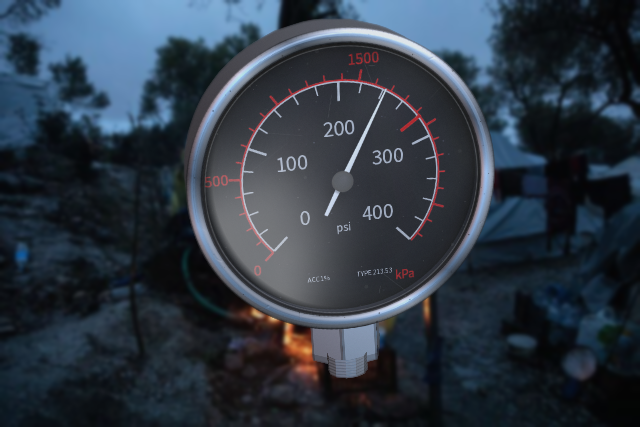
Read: value=240 unit=psi
